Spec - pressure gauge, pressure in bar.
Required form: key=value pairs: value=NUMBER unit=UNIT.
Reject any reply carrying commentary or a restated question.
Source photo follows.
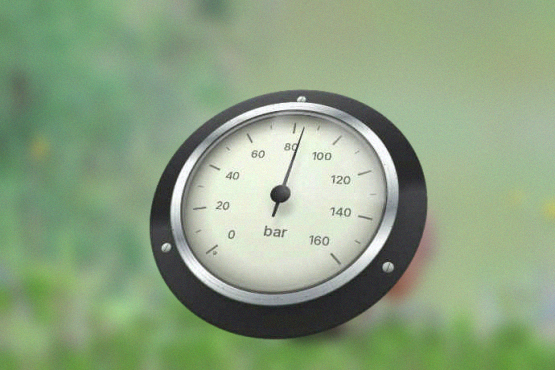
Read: value=85 unit=bar
